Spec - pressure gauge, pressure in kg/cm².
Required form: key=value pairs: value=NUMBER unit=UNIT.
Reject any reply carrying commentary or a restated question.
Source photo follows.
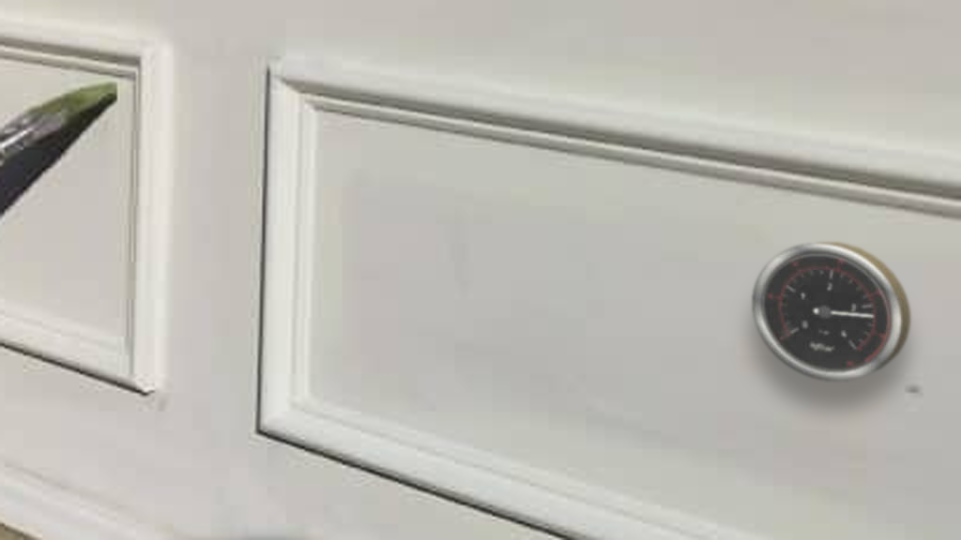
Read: value=3.2 unit=kg/cm²
